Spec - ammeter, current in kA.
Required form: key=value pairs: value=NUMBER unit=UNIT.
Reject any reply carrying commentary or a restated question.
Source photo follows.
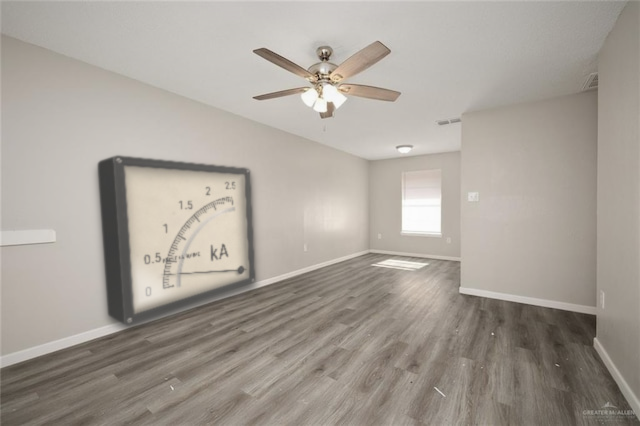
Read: value=0.25 unit=kA
